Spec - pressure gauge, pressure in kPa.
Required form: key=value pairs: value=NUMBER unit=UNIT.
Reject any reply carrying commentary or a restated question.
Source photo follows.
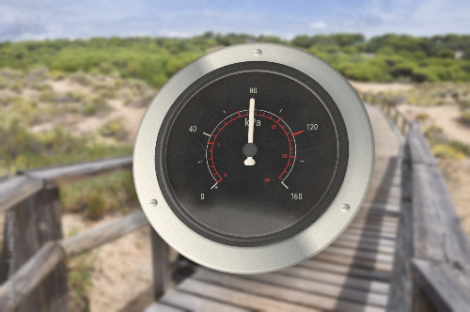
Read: value=80 unit=kPa
